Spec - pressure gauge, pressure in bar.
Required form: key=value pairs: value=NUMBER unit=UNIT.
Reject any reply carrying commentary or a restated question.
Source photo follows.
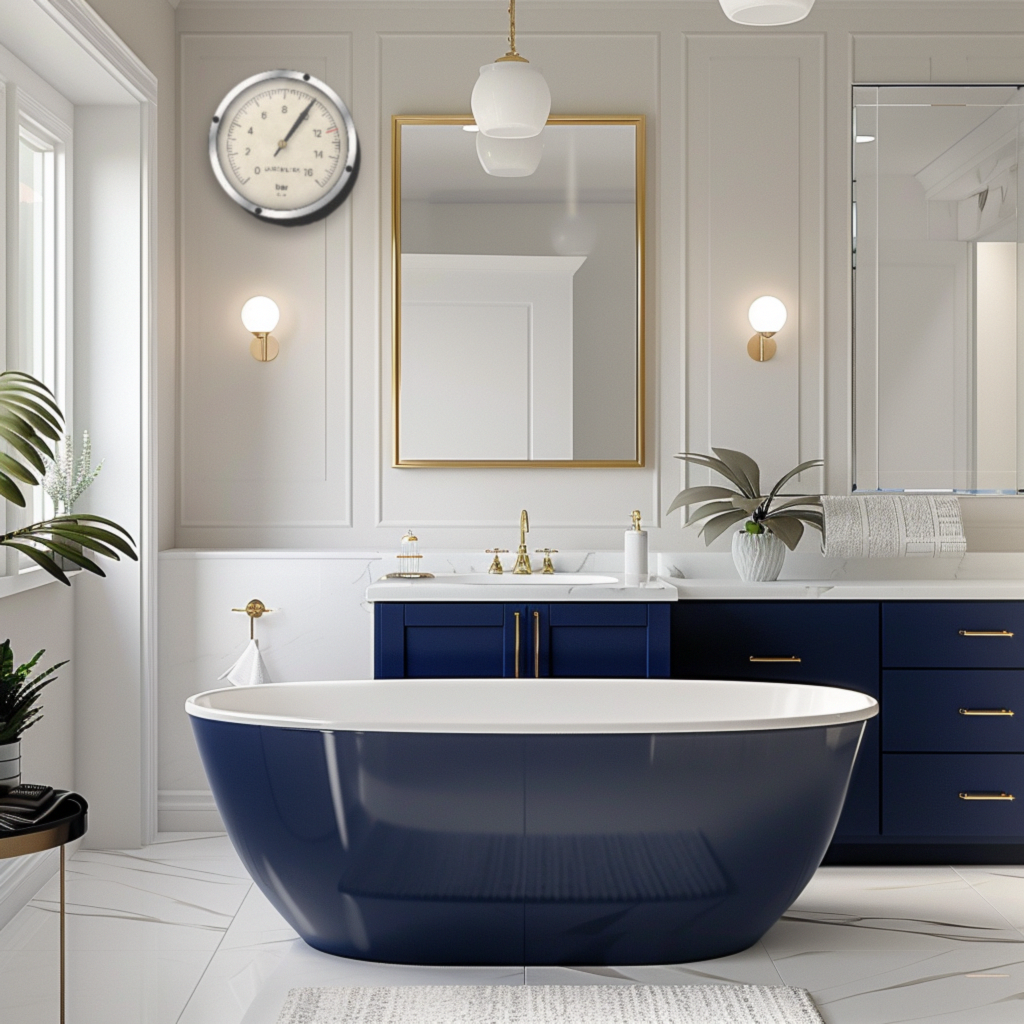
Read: value=10 unit=bar
